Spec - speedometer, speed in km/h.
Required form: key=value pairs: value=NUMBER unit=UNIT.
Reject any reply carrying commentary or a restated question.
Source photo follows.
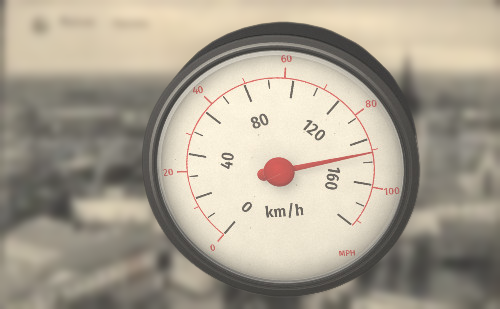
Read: value=145 unit=km/h
